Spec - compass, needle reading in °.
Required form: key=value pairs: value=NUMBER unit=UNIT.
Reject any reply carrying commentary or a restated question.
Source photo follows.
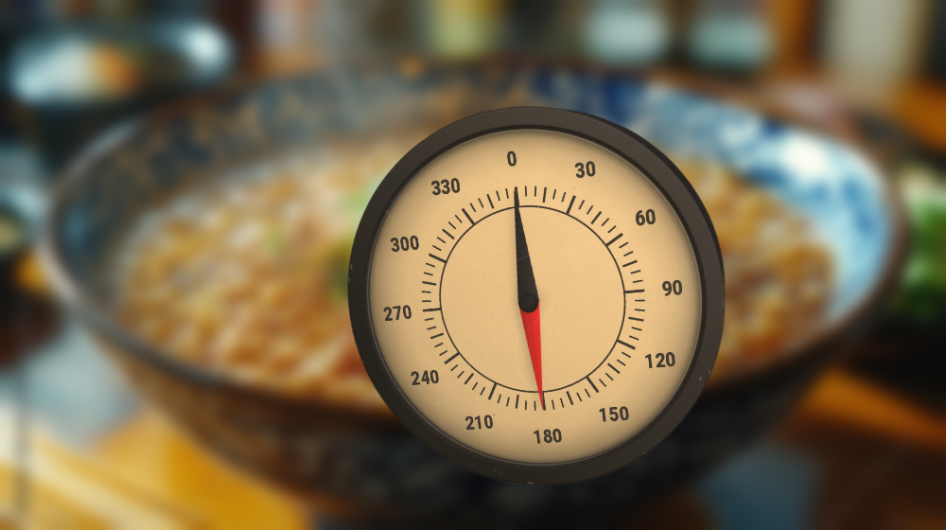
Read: value=180 unit=°
